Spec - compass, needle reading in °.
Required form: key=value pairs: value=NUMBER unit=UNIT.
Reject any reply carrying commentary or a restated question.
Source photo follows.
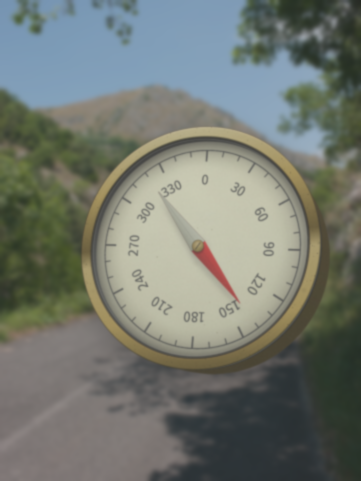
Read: value=140 unit=°
